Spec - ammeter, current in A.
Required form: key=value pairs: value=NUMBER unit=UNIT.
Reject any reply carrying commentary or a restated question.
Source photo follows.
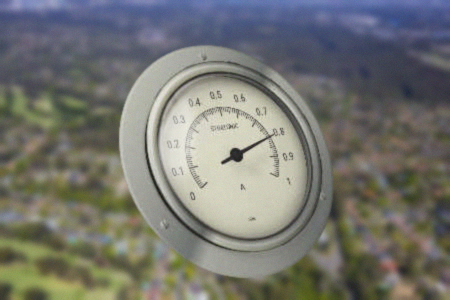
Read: value=0.8 unit=A
